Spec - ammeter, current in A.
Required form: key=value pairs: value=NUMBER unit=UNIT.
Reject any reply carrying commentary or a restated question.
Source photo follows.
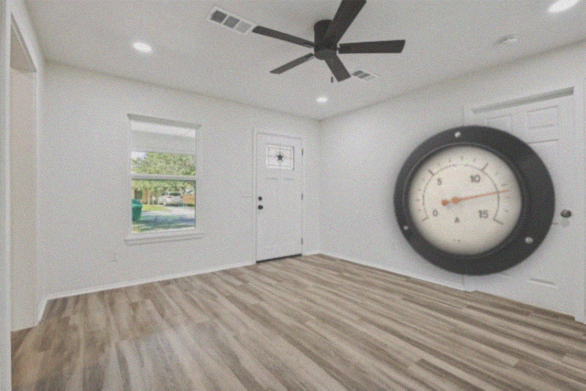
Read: value=12.5 unit=A
